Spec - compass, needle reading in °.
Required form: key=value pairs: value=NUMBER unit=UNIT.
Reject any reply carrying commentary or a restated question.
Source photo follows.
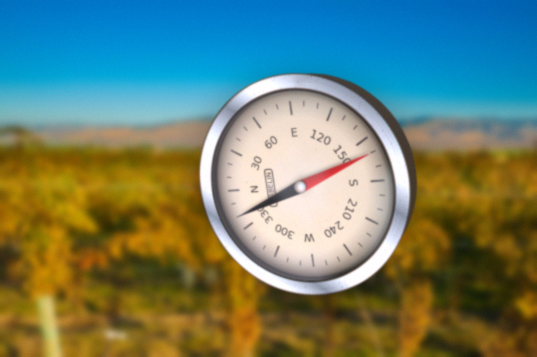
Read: value=160 unit=°
